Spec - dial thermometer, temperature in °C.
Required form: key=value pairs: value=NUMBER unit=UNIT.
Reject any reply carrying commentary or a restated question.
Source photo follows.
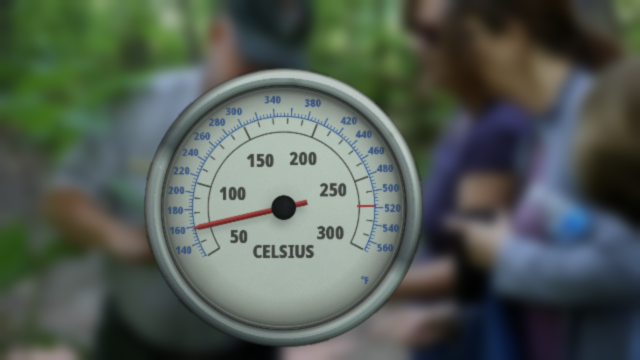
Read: value=70 unit=°C
